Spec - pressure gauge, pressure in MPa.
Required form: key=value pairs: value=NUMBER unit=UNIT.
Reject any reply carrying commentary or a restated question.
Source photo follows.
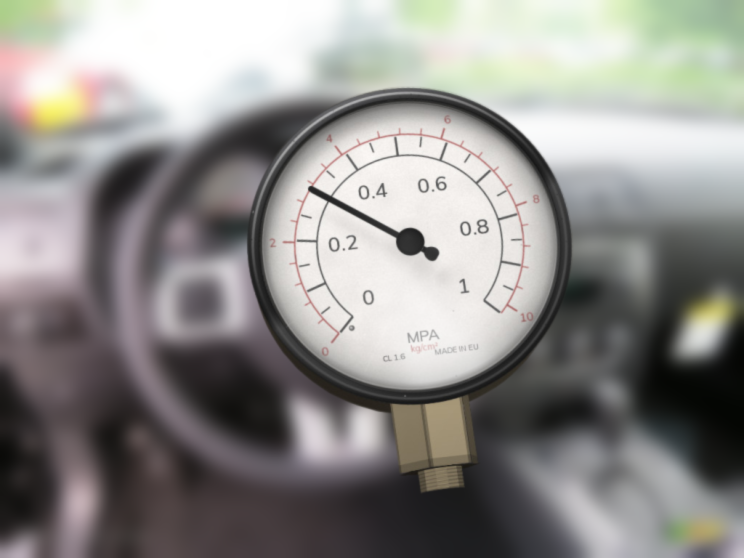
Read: value=0.3 unit=MPa
